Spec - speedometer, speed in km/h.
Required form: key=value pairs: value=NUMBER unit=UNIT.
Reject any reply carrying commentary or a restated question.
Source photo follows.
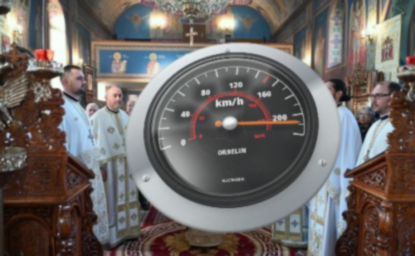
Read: value=210 unit=km/h
